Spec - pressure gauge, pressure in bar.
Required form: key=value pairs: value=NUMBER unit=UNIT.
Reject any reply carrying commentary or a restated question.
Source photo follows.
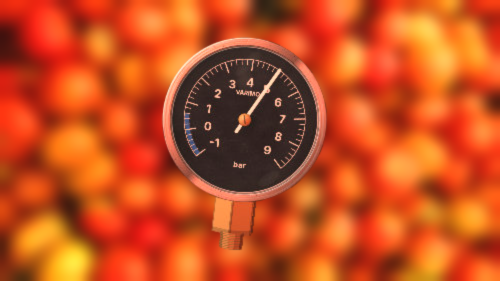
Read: value=5 unit=bar
